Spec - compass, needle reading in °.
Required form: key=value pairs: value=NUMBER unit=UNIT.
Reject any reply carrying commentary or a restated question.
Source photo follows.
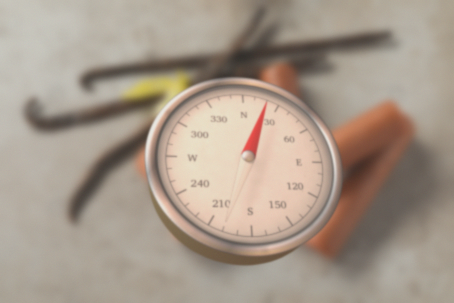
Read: value=20 unit=°
